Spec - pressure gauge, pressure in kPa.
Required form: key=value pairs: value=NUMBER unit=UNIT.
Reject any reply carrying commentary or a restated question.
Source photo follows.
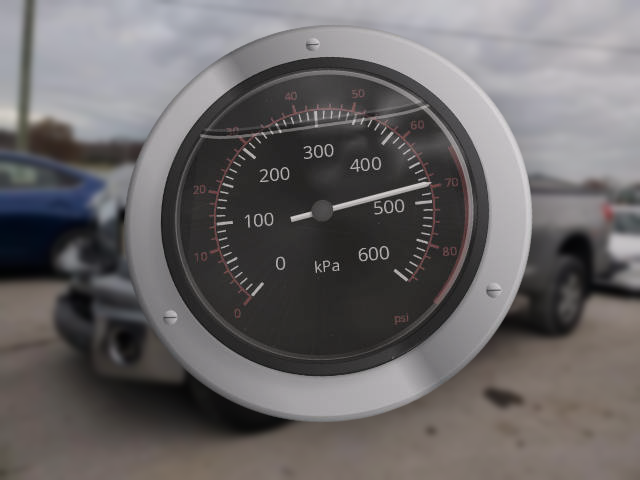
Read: value=480 unit=kPa
